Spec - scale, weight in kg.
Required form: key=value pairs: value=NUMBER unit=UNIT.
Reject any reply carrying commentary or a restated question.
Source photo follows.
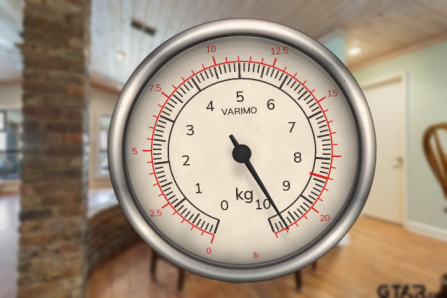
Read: value=9.7 unit=kg
